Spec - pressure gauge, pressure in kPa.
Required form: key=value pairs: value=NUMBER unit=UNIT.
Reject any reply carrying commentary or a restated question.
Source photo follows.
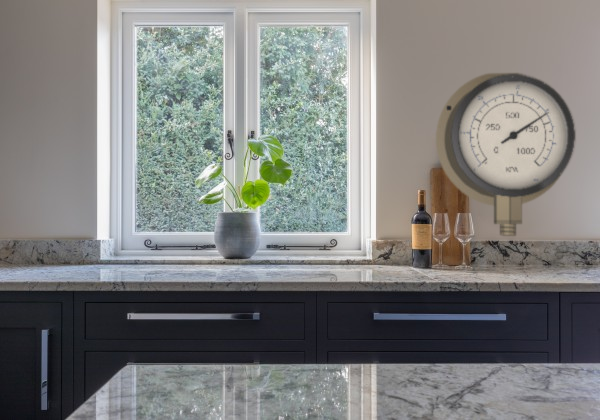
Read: value=700 unit=kPa
